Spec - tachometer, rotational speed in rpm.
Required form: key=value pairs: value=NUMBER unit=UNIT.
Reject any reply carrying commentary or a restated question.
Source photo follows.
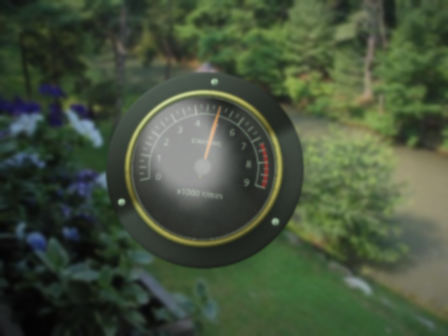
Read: value=5000 unit=rpm
